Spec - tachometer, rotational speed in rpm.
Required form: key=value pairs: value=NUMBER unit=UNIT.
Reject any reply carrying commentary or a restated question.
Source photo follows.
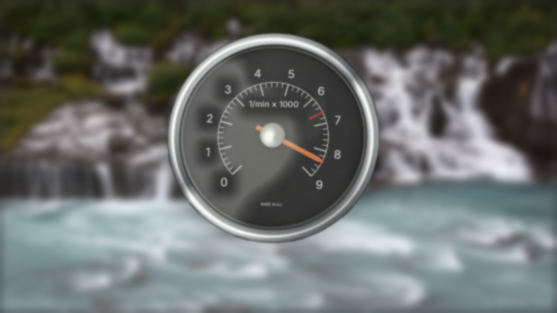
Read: value=8400 unit=rpm
